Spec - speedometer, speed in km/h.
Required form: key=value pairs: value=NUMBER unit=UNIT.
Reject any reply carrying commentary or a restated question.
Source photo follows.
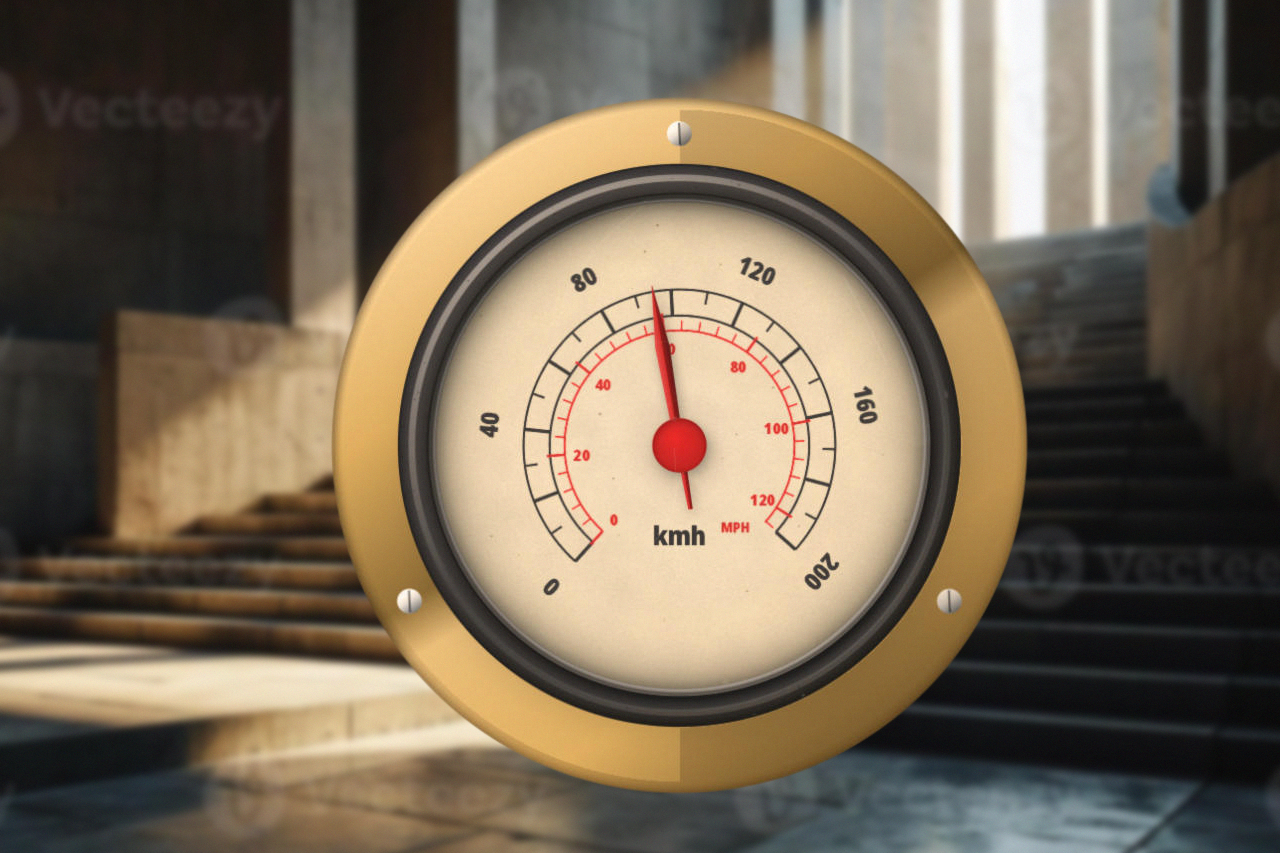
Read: value=95 unit=km/h
